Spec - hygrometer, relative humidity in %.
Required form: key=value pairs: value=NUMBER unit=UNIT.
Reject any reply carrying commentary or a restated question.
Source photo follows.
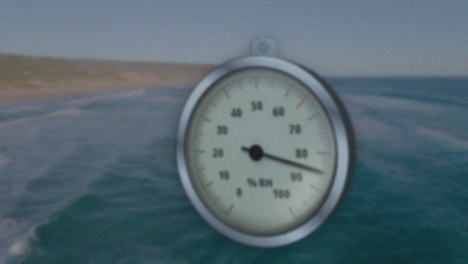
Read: value=85 unit=%
